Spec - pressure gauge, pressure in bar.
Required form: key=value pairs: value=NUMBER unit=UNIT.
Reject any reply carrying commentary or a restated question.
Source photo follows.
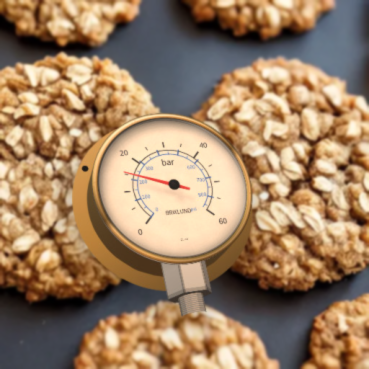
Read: value=15 unit=bar
